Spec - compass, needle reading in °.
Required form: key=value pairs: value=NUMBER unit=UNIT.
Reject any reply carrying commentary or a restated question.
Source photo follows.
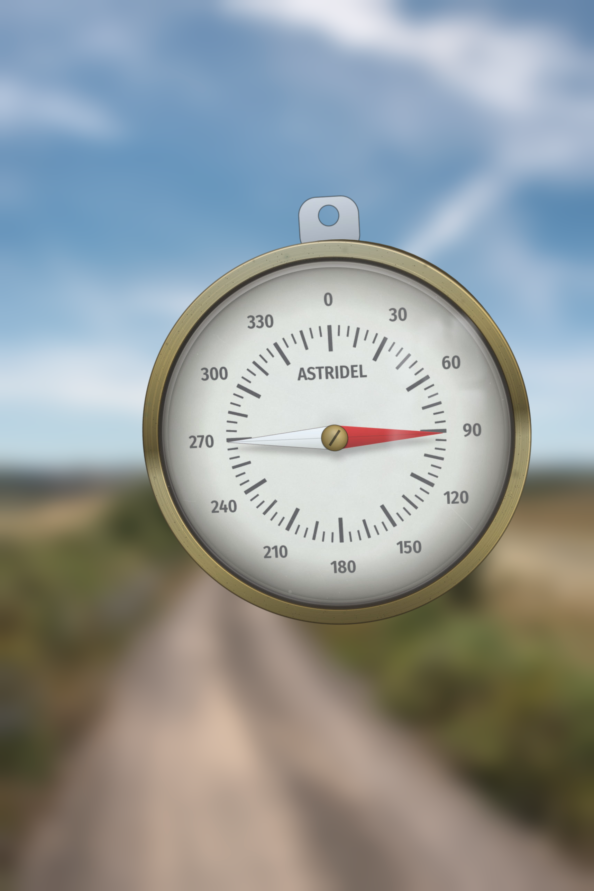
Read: value=90 unit=°
